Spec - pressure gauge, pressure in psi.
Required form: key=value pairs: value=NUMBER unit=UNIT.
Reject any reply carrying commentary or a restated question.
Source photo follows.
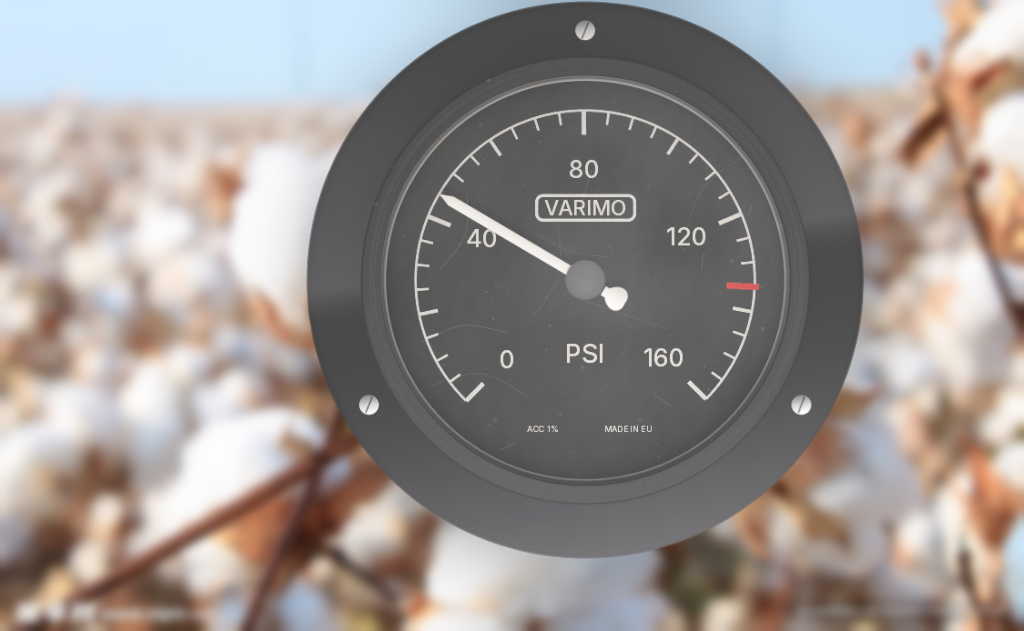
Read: value=45 unit=psi
